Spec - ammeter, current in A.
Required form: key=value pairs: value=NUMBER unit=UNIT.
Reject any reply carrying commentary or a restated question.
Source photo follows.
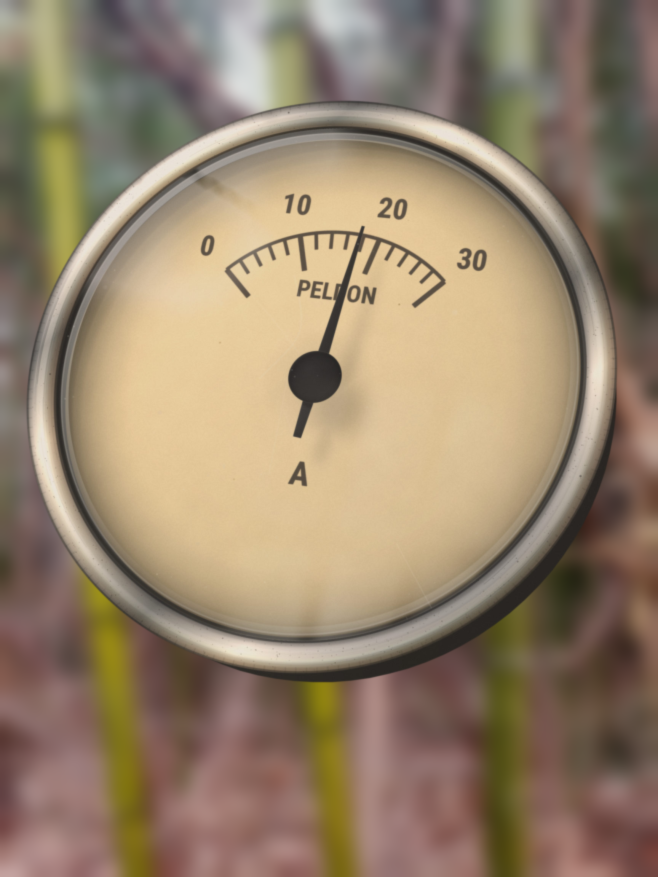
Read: value=18 unit=A
